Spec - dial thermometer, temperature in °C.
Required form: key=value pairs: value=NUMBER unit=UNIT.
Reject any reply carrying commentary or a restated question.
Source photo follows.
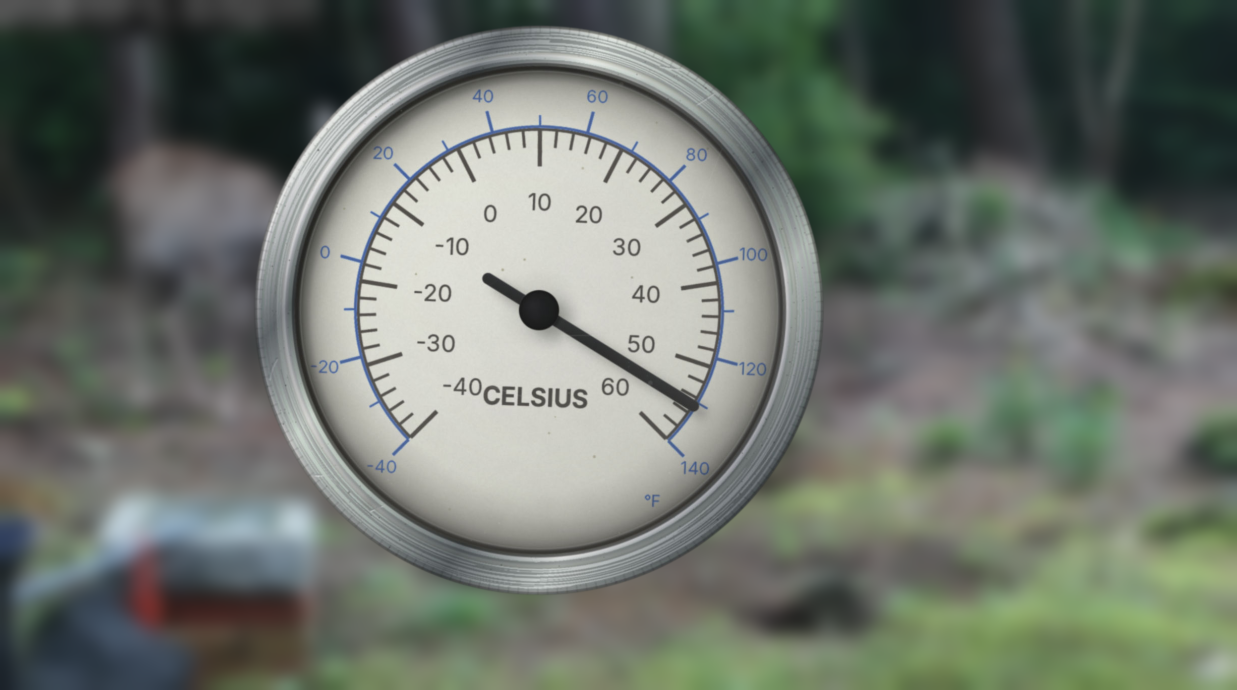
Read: value=55 unit=°C
